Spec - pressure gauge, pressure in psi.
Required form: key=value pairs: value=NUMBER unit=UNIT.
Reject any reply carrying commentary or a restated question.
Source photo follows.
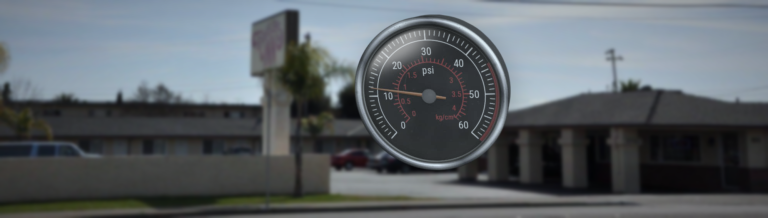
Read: value=12 unit=psi
